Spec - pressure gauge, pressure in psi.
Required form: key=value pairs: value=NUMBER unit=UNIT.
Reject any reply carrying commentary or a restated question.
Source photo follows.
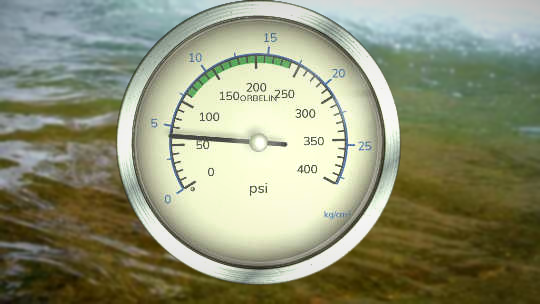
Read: value=60 unit=psi
